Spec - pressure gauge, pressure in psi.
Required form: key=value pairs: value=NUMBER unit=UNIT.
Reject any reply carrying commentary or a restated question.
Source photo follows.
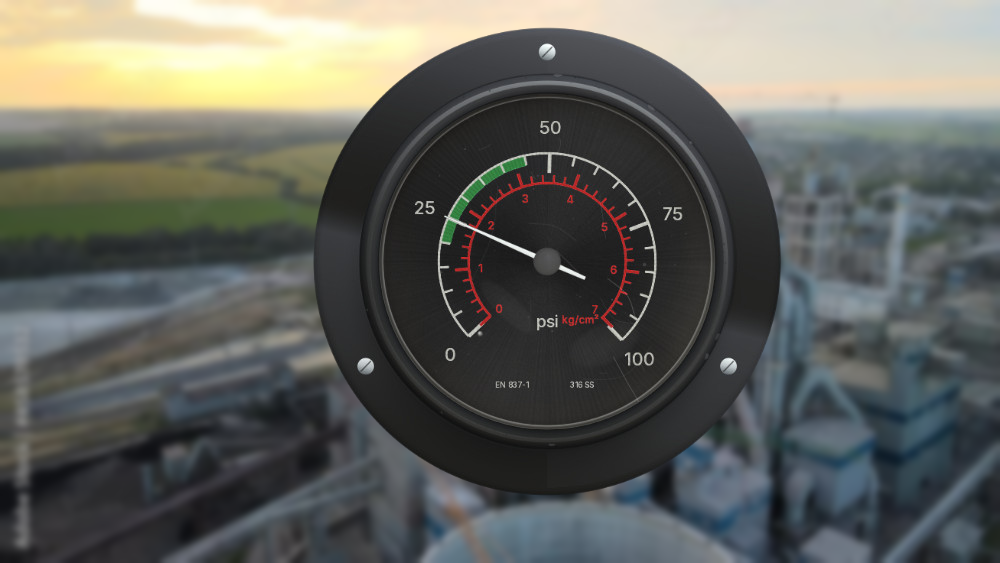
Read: value=25 unit=psi
